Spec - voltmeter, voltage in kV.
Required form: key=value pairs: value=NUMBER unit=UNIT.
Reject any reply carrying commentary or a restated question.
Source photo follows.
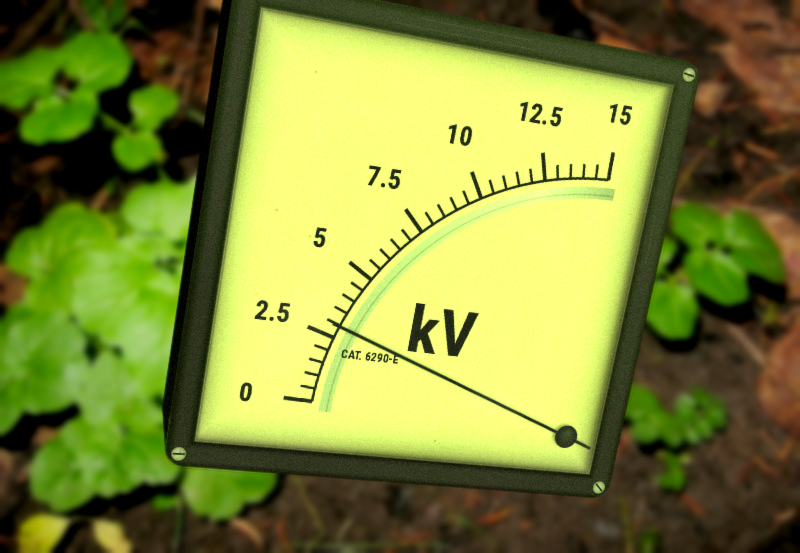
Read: value=3 unit=kV
